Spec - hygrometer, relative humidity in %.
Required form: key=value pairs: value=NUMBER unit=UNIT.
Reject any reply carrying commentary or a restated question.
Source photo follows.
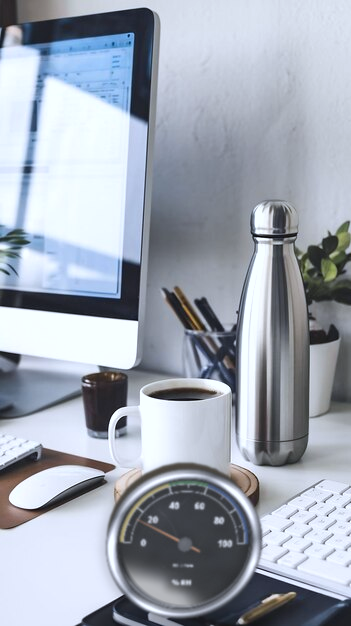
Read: value=15 unit=%
